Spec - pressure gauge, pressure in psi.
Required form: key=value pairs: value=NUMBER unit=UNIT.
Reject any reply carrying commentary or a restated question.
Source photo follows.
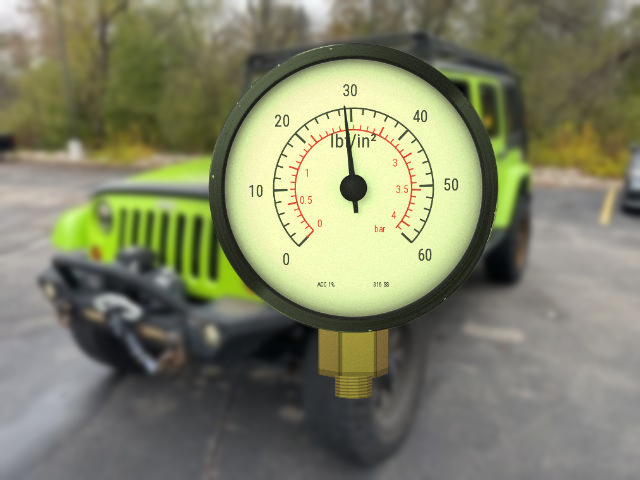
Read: value=29 unit=psi
